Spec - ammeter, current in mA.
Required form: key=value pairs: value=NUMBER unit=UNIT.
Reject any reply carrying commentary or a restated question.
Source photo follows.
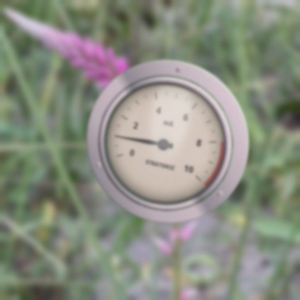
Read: value=1 unit=mA
